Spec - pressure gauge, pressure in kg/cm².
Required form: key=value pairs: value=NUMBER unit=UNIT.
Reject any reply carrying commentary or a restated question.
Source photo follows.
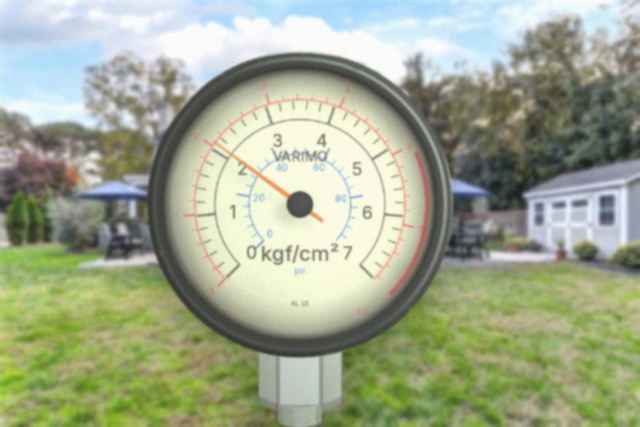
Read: value=2.1 unit=kg/cm²
